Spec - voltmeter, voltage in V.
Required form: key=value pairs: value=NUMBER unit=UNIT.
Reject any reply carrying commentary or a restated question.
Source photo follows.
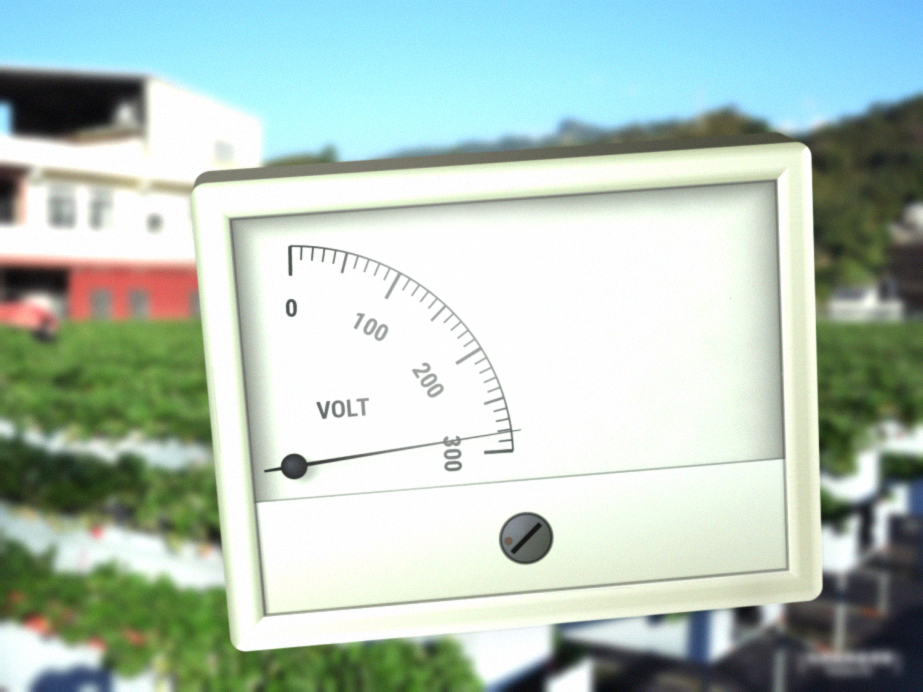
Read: value=280 unit=V
